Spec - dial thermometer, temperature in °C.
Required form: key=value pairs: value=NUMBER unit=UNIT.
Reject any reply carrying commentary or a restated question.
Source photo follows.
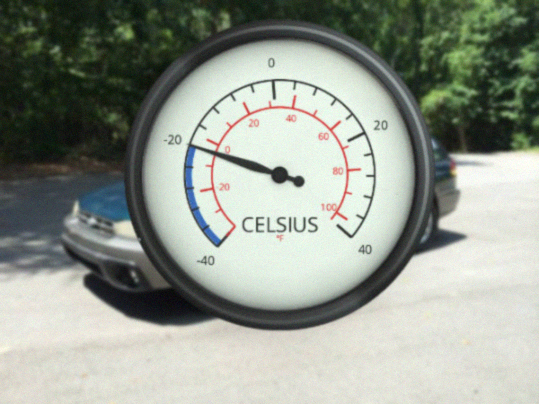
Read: value=-20 unit=°C
